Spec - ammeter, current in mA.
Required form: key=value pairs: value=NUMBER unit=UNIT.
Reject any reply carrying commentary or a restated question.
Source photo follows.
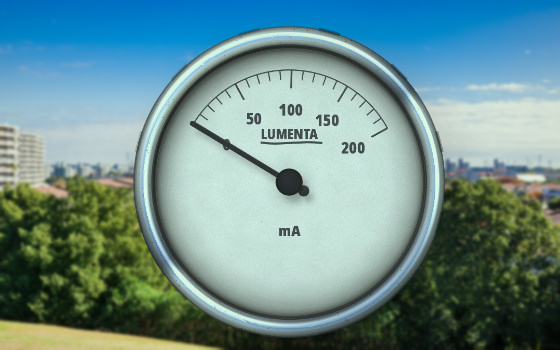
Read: value=0 unit=mA
